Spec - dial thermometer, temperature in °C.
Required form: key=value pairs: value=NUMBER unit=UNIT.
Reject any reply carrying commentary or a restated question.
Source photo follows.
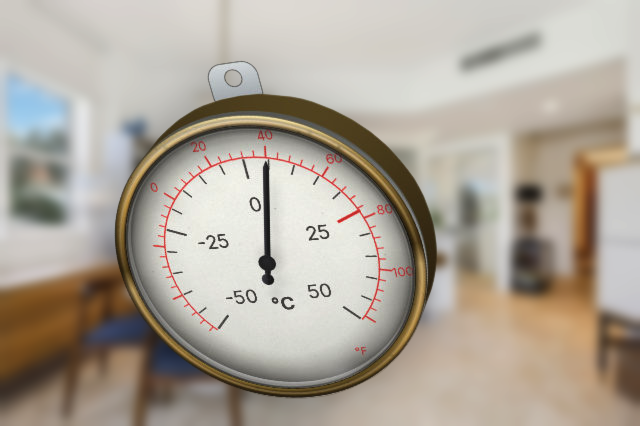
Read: value=5 unit=°C
